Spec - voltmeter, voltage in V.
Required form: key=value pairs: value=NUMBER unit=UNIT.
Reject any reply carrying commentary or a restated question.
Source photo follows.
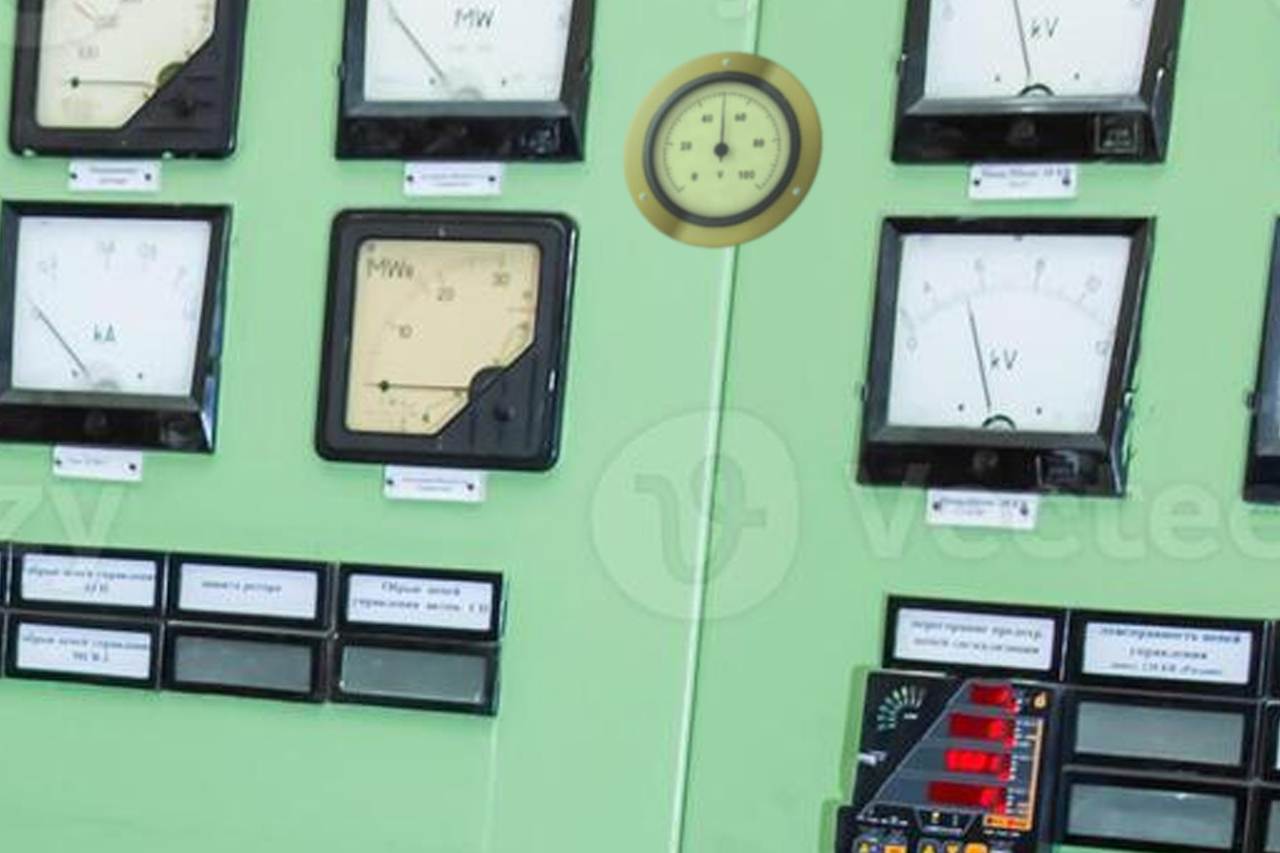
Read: value=50 unit=V
